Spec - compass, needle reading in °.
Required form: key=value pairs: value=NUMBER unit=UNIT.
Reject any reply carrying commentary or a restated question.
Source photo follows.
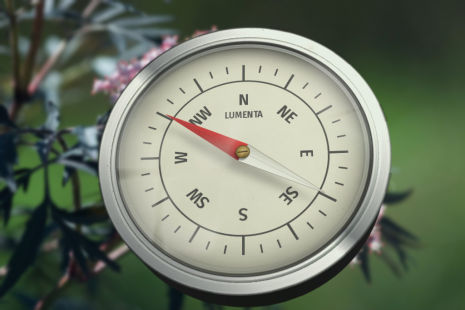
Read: value=300 unit=°
